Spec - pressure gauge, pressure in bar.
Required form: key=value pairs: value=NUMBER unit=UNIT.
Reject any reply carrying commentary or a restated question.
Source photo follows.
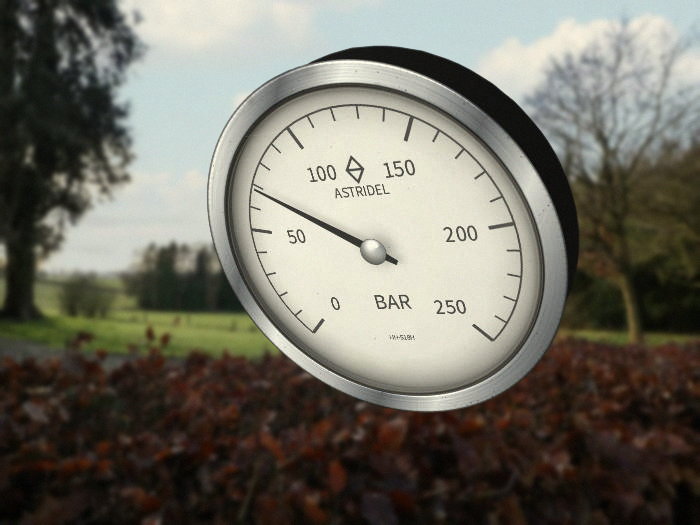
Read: value=70 unit=bar
